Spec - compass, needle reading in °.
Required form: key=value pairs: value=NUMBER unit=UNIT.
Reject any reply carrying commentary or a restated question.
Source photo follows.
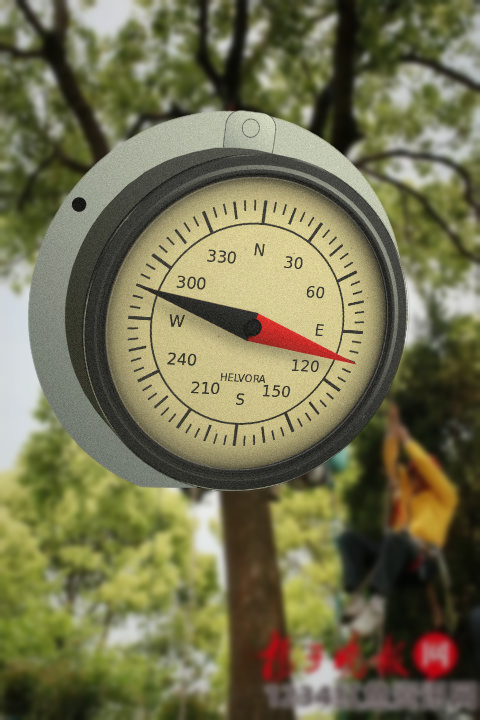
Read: value=105 unit=°
